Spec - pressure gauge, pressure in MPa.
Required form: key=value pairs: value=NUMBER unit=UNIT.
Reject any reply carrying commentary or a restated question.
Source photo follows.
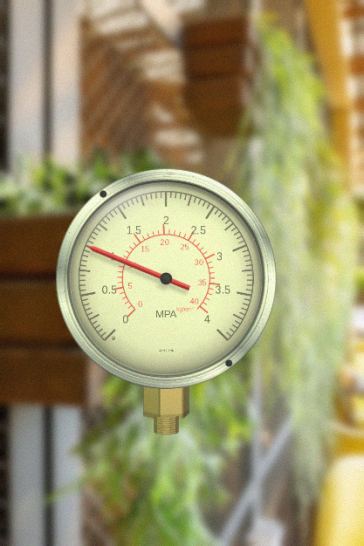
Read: value=1 unit=MPa
